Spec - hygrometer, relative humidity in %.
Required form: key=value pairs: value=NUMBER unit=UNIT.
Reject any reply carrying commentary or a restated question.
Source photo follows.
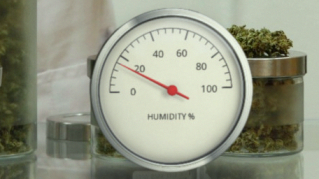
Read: value=16 unit=%
